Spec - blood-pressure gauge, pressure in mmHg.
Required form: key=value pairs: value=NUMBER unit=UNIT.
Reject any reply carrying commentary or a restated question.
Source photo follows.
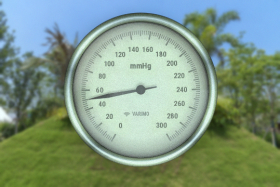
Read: value=50 unit=mmHg
